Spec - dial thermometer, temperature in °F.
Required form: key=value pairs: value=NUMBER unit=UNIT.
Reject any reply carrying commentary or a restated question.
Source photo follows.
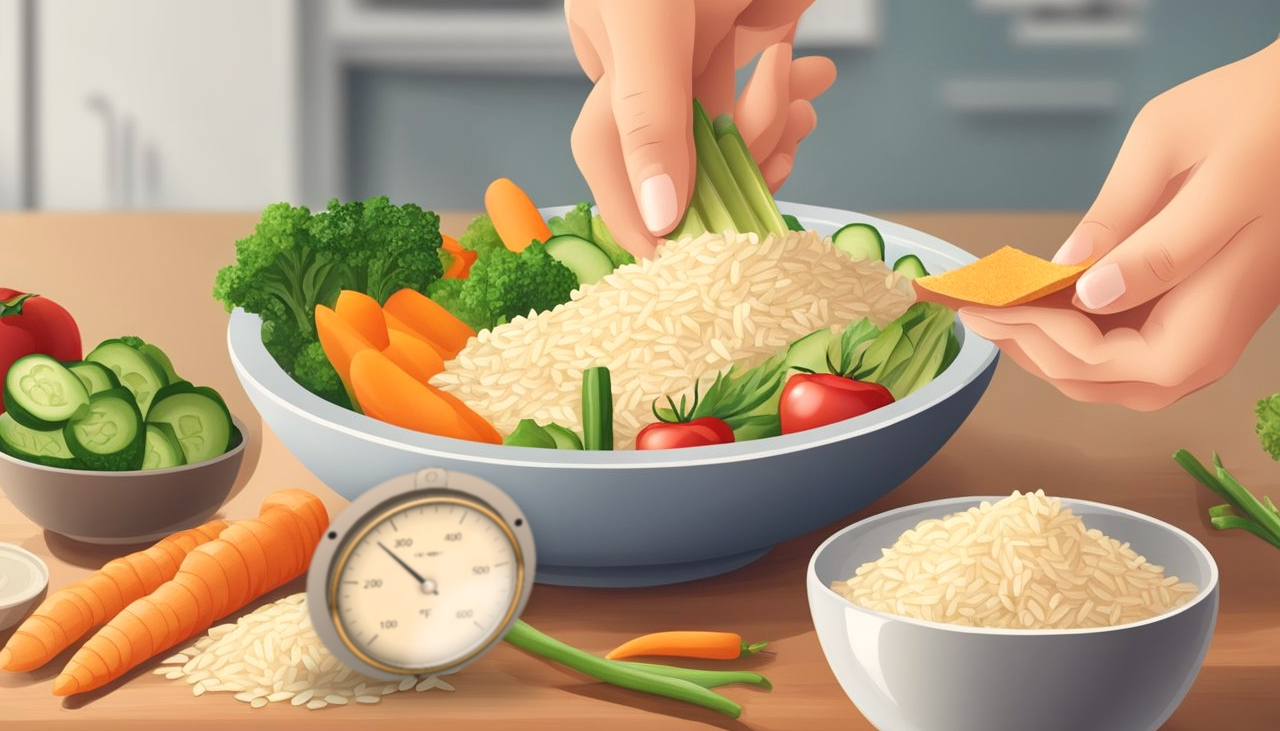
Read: value=270 unit=°F
